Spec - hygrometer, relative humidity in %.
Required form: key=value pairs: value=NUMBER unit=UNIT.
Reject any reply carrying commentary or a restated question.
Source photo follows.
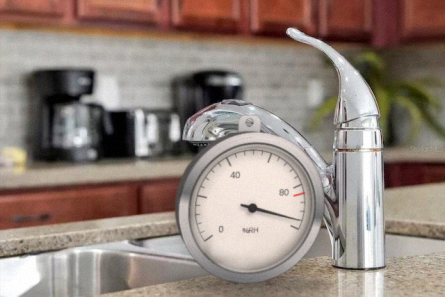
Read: value=96 unit=%
